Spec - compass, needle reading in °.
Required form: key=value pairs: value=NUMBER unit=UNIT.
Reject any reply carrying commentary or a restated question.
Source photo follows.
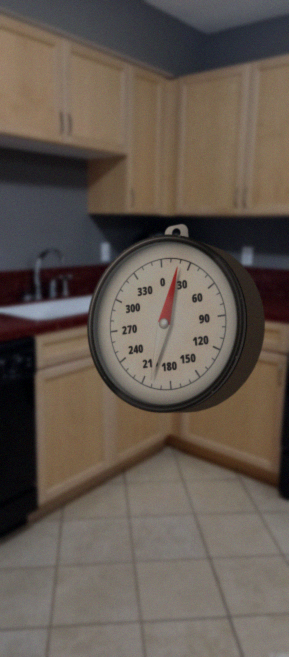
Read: value=20 unit=°
